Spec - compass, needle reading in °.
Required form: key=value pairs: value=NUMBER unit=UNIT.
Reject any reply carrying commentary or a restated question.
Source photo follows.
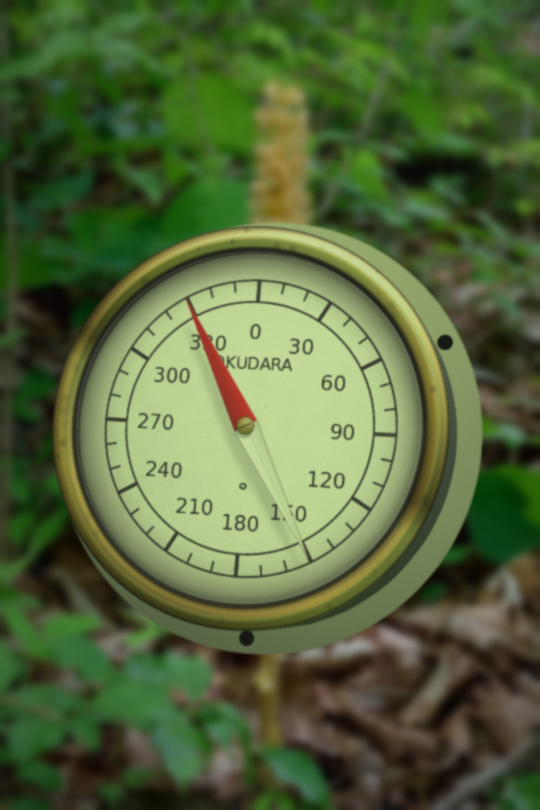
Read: value=330 unit=°
